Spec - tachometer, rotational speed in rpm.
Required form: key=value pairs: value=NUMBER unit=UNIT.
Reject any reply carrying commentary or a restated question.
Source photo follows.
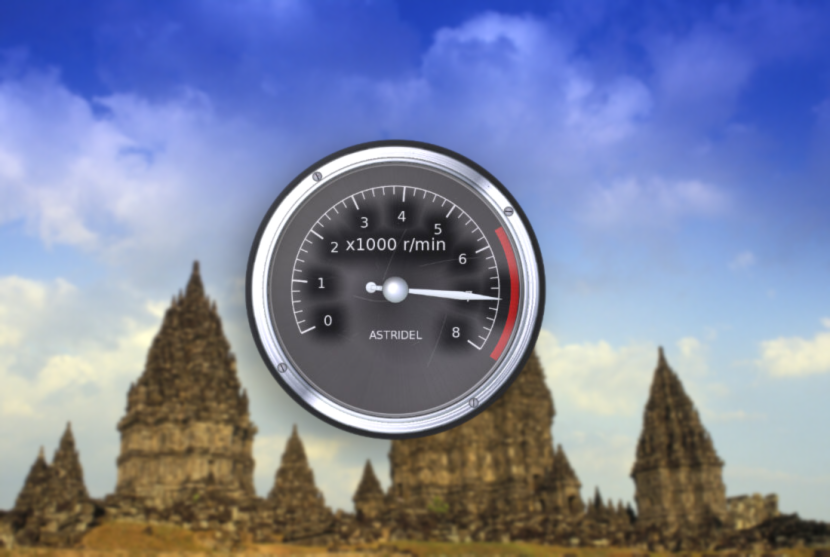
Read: value=7000 unit=rpm
